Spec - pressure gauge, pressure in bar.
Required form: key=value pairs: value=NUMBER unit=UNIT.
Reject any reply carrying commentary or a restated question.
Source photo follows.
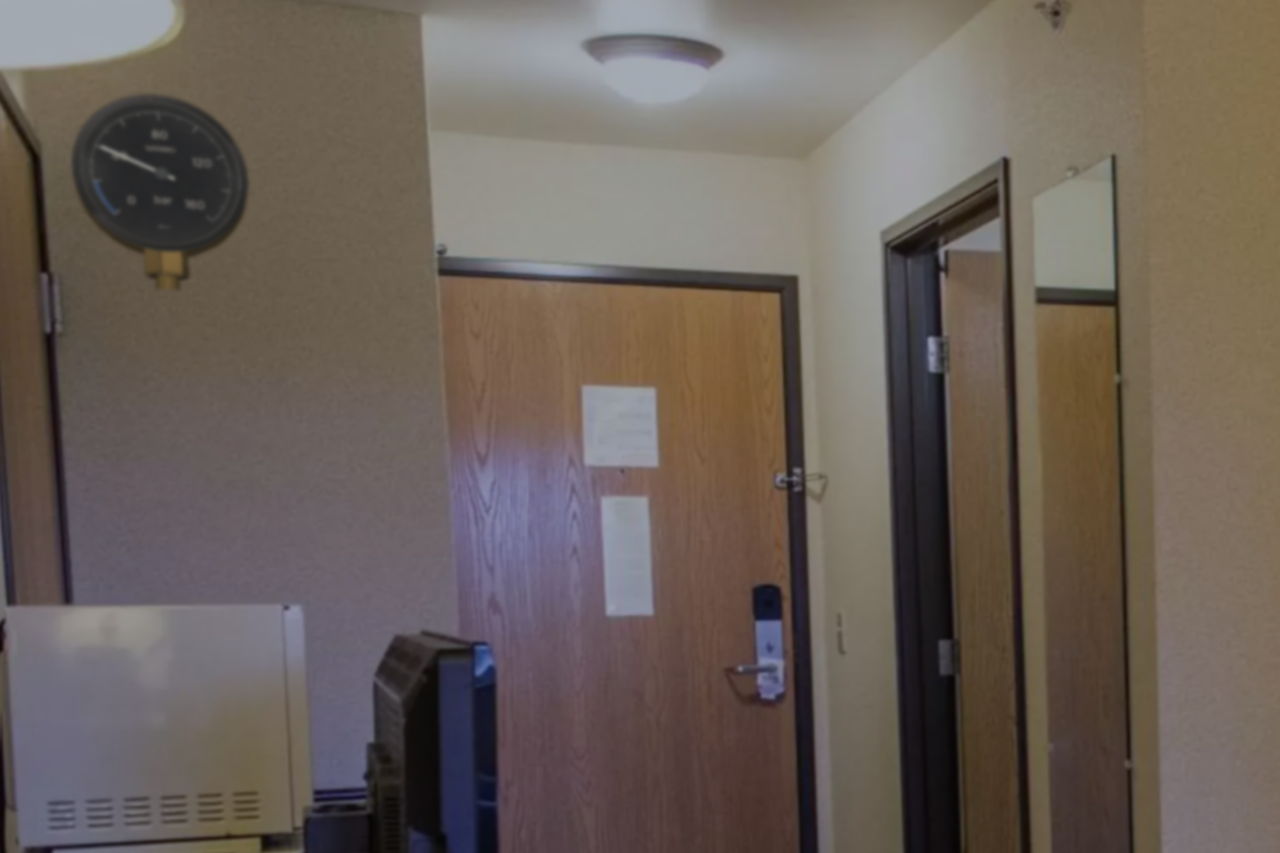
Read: value=40 unit=bar
